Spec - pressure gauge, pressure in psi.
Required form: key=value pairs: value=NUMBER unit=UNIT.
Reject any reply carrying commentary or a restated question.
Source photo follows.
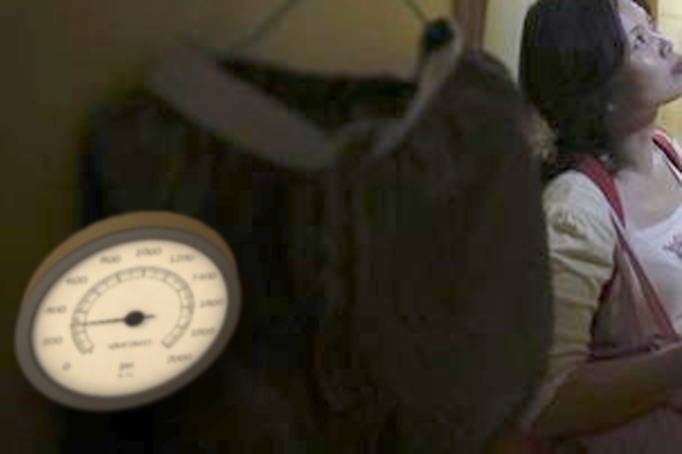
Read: value=300 unit=psi
